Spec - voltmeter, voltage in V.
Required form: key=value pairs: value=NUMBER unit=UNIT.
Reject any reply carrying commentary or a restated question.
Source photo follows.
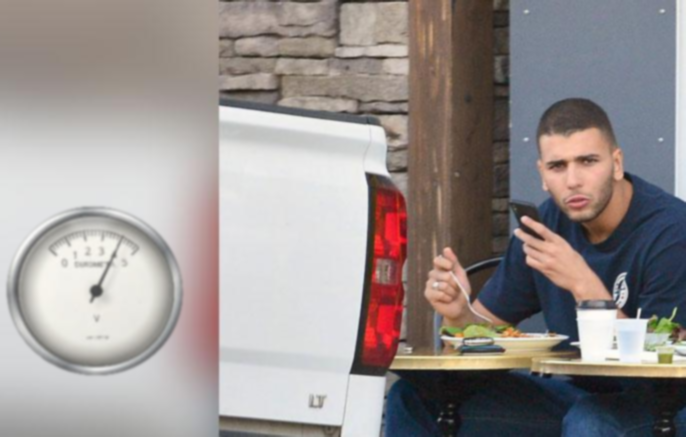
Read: value=4 unit=V
